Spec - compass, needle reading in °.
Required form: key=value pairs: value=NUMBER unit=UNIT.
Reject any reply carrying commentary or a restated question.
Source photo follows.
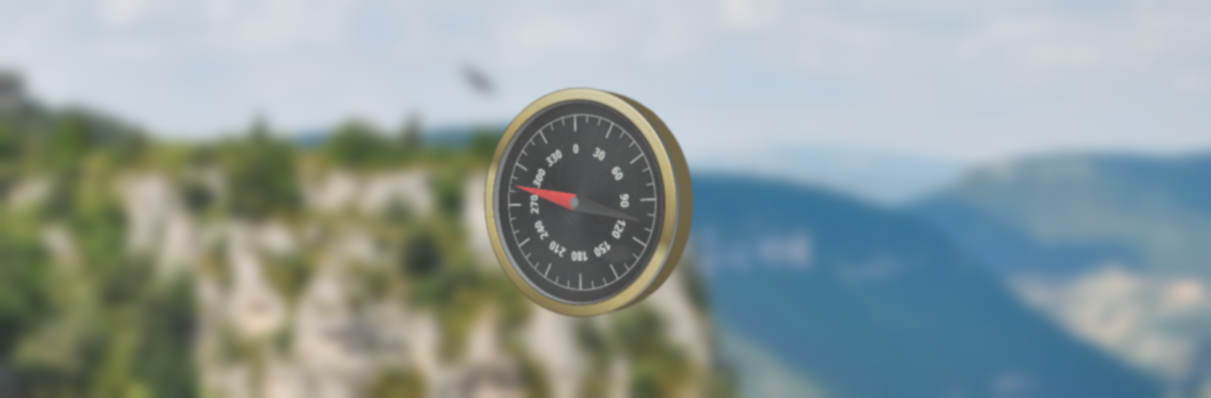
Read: value=285 unit=°
